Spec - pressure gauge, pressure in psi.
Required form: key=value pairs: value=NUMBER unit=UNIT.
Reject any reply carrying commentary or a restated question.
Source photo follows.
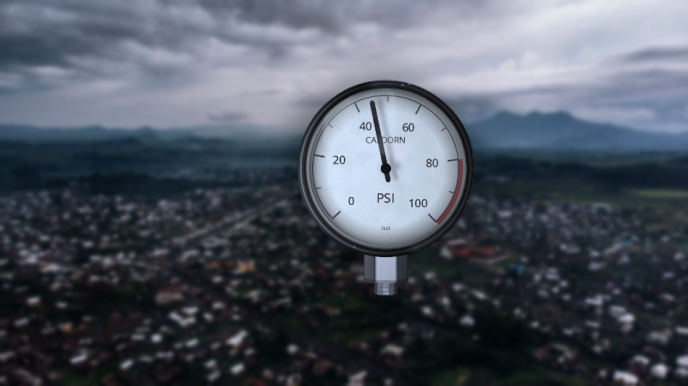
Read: value=45 unit=psi
